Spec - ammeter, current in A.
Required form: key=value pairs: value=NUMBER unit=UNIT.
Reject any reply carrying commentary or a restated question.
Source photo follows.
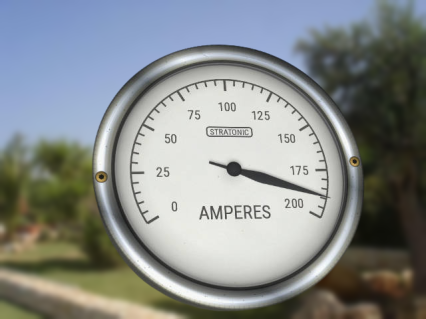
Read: value=190 unit=A
